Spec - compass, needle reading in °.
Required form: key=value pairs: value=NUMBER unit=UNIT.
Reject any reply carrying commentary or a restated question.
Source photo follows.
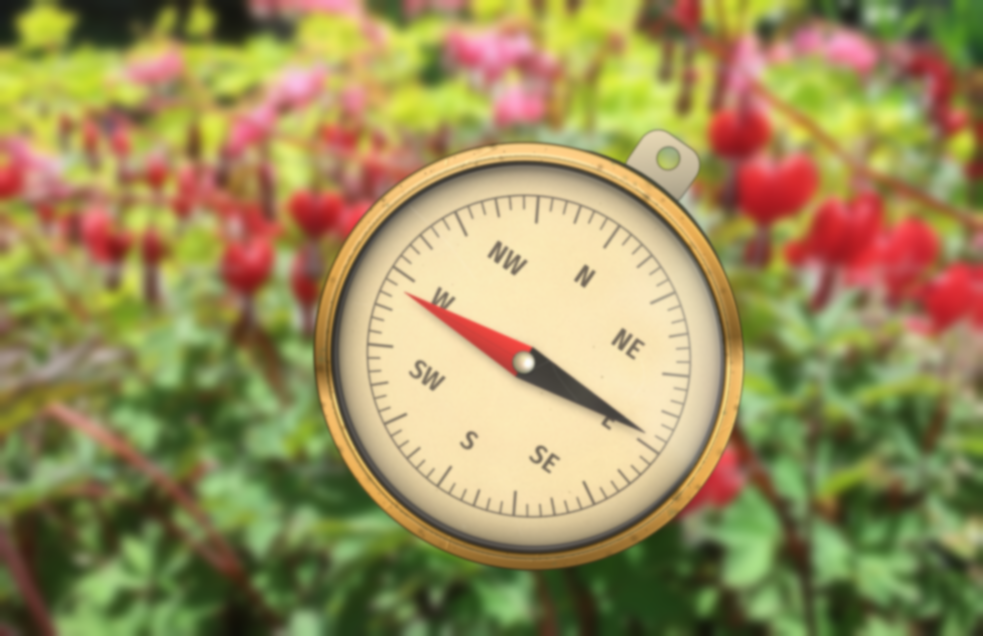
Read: value=265 unit=°
